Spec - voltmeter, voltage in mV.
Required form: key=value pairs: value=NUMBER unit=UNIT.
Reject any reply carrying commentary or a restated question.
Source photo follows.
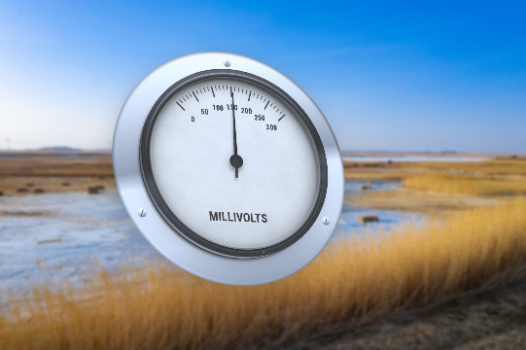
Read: value=150 unit=mV
